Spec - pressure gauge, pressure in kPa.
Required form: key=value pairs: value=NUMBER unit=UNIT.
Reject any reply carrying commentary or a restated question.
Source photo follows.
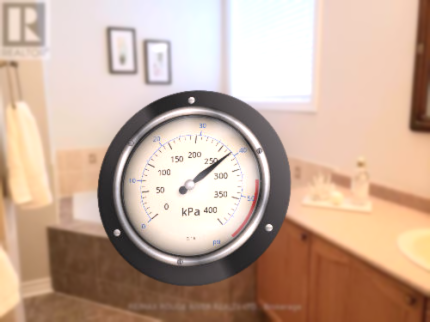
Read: value=270 unit=kPa
